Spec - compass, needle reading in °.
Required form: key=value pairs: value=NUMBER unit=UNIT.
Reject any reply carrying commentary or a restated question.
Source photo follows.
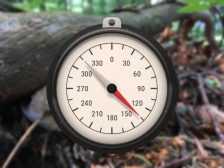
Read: value=135 unit=°
